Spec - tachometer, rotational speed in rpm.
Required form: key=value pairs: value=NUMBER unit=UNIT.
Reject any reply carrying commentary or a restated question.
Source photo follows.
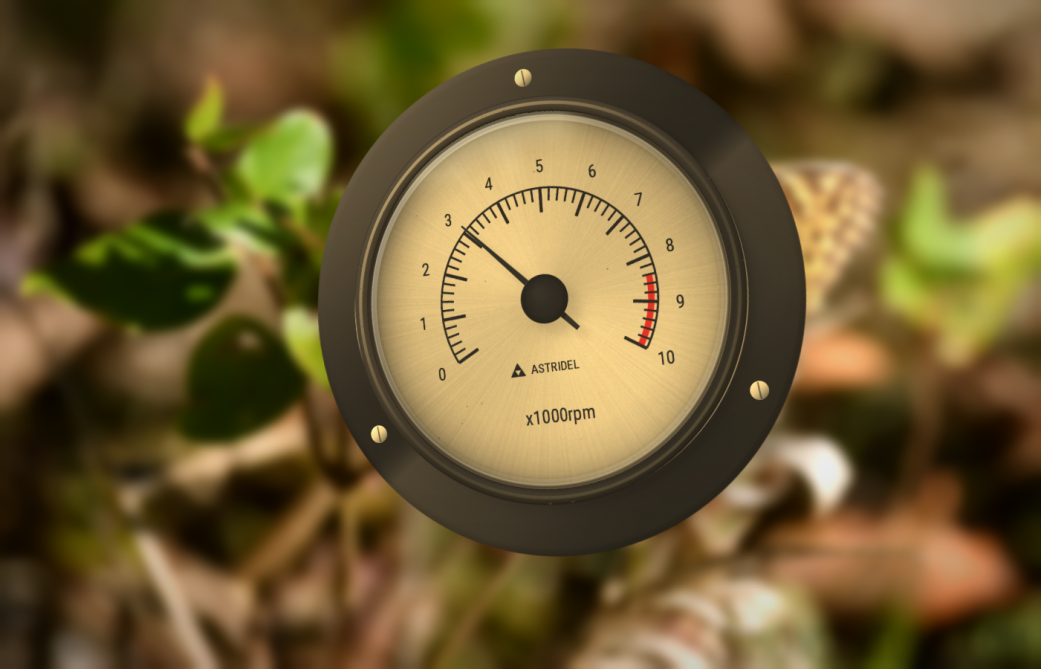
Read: value=3100 unit=rpm
